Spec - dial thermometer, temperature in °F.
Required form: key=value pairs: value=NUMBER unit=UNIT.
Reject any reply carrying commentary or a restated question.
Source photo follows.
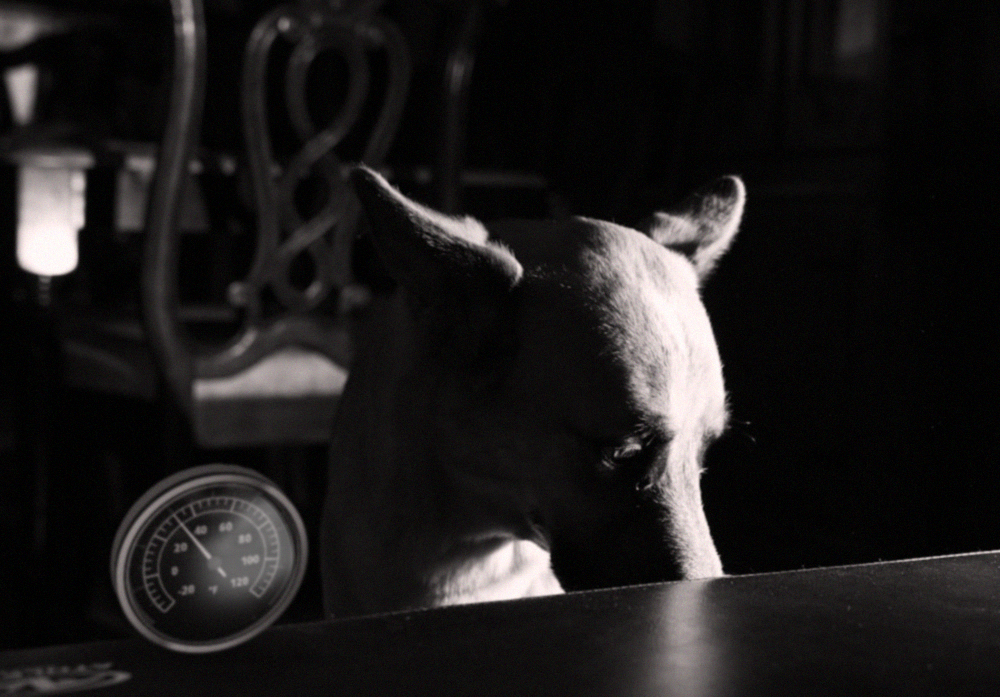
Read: value=32 unit=°F
